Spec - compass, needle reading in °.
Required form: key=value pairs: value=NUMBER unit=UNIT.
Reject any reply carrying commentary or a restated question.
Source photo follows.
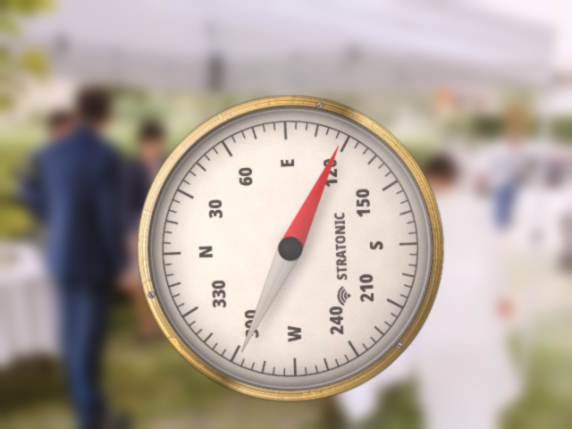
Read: value=117.5 unit=°
